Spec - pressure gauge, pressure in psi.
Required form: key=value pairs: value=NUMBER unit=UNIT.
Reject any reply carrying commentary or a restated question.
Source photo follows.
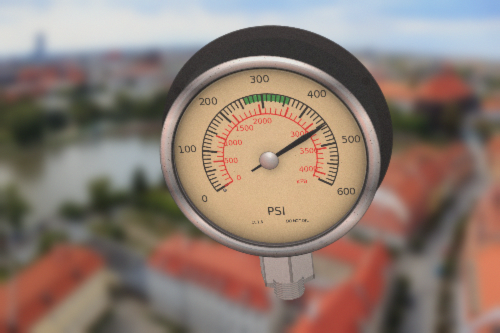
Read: value=450 unit=psi
